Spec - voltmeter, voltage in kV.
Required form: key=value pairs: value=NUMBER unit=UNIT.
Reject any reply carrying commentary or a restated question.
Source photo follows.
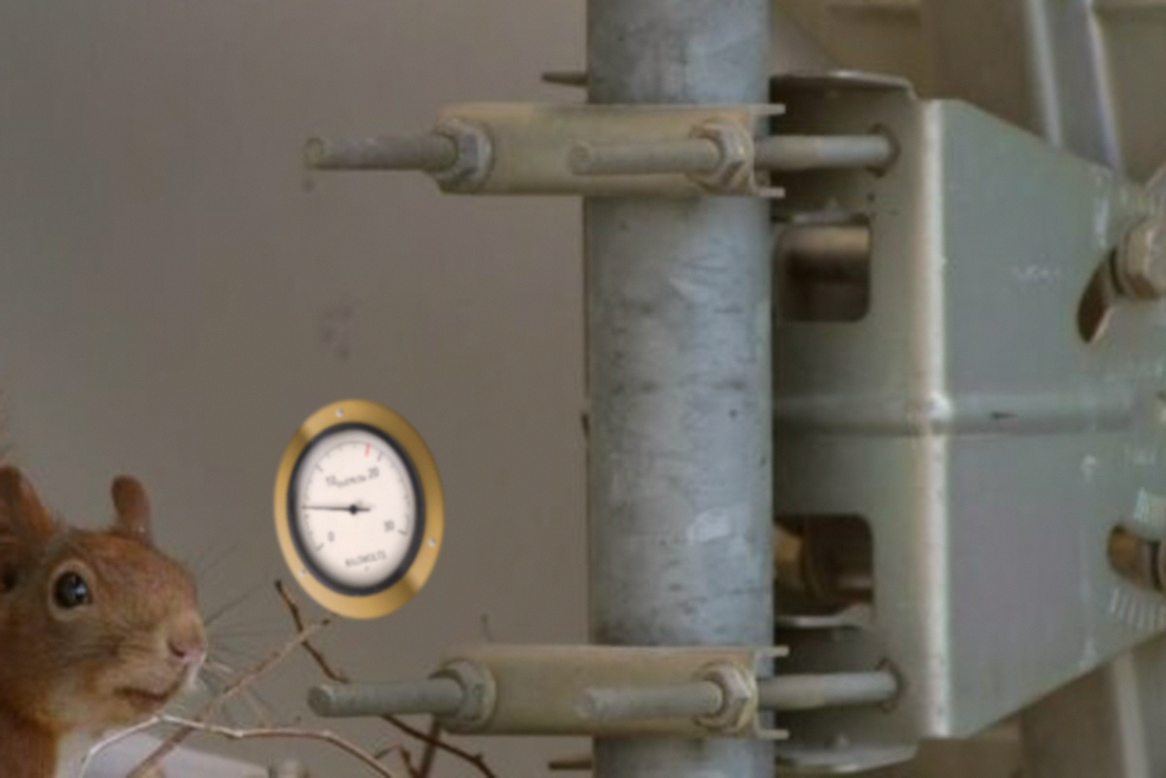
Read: value=5 unit=kV
